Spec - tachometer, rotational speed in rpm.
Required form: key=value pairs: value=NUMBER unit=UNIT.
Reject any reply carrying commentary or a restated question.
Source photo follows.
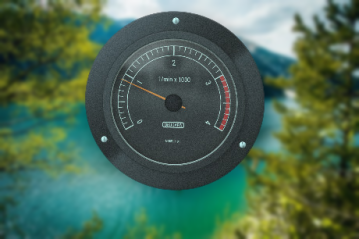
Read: value=900 unit=rpm
